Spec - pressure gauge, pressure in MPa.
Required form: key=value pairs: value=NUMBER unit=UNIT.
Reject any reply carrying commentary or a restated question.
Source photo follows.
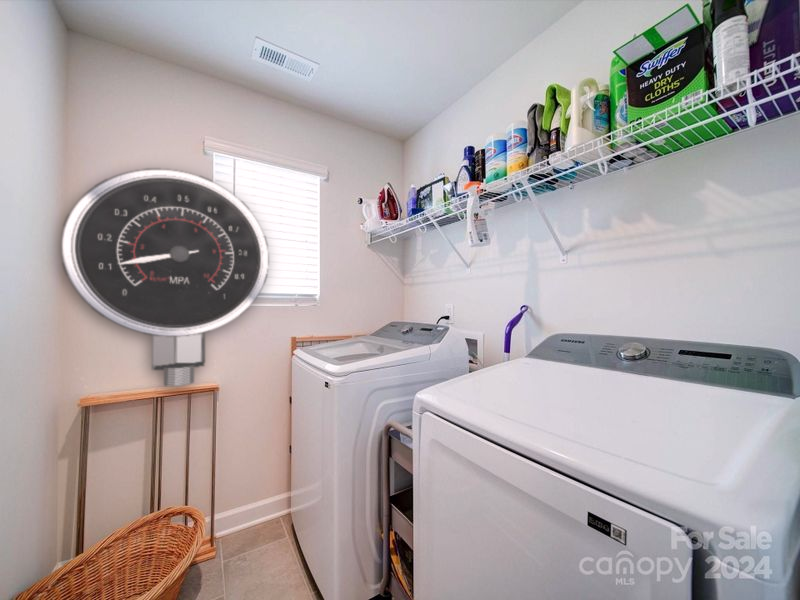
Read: value=0.1 unit=MPa
